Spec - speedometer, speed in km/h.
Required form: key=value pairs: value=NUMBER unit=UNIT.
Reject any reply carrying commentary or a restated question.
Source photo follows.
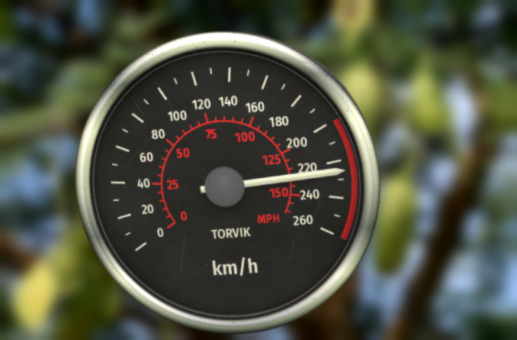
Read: value=225 unit=km/h
